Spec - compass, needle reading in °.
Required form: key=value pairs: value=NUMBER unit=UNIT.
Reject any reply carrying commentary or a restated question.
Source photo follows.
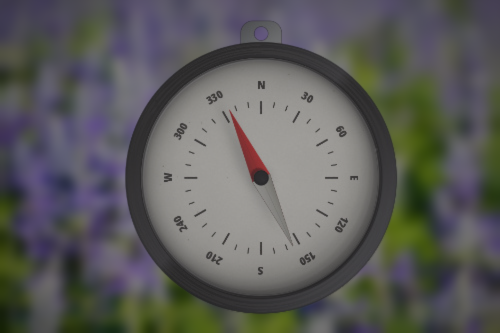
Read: value=335 unit=°
